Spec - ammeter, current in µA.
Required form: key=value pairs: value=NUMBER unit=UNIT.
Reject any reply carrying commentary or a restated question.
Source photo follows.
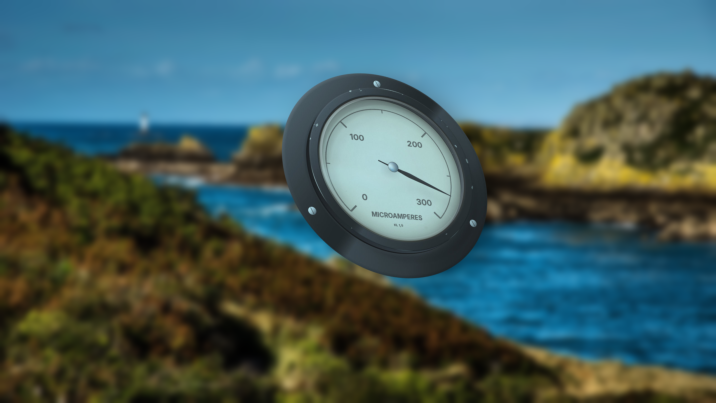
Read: value=275 unit=µA
